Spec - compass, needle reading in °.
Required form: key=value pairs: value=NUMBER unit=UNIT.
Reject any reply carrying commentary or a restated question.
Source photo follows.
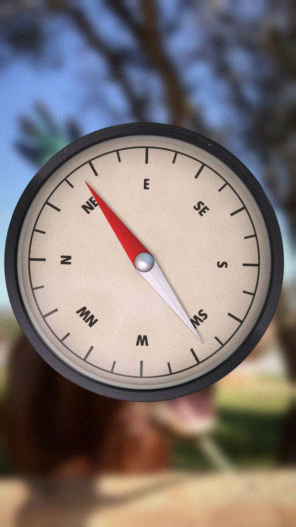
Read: value=52.5 unit=°
